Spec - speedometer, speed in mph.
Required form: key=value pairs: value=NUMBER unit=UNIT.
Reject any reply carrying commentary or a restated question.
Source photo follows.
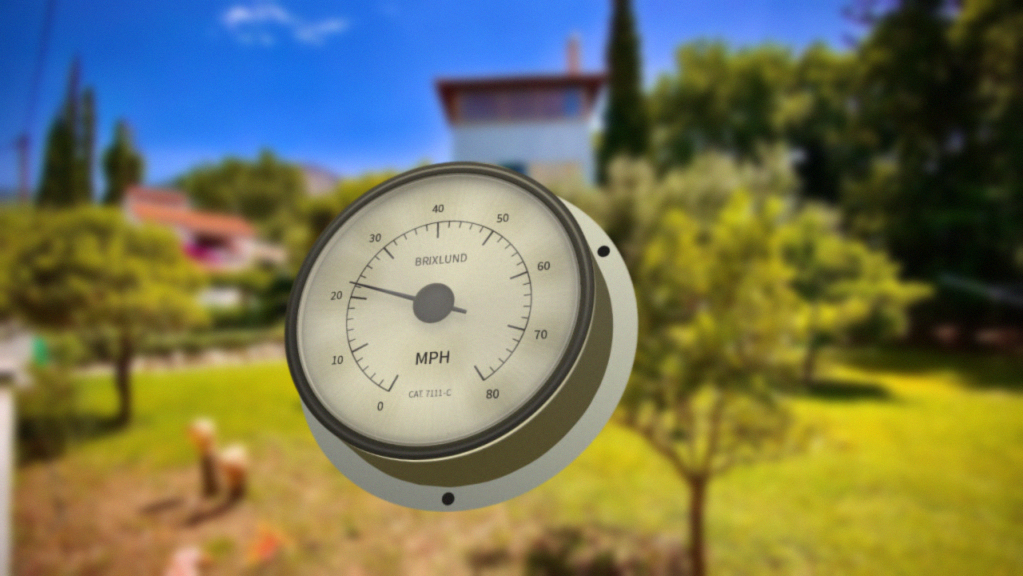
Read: value=22 unit=mph
